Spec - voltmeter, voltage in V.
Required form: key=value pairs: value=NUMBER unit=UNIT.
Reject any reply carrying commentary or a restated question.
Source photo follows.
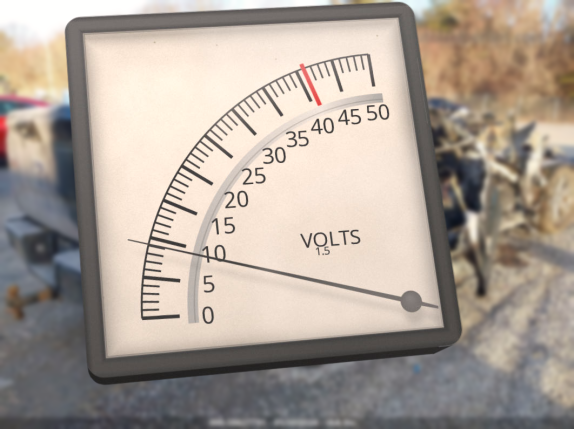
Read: value=9 unit=V
